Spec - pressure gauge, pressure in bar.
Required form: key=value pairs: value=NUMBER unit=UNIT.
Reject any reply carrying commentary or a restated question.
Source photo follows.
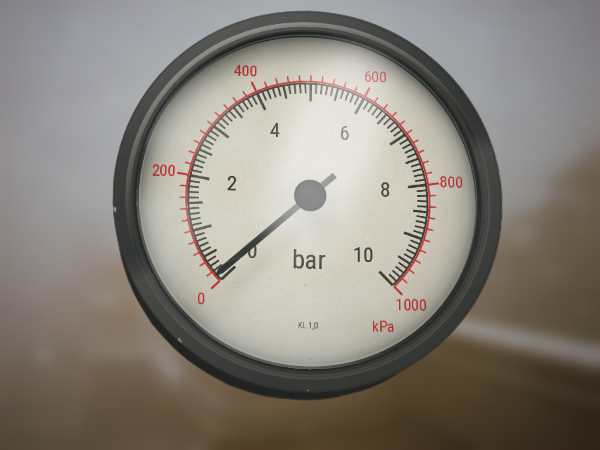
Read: value=0.1 unit=bar
